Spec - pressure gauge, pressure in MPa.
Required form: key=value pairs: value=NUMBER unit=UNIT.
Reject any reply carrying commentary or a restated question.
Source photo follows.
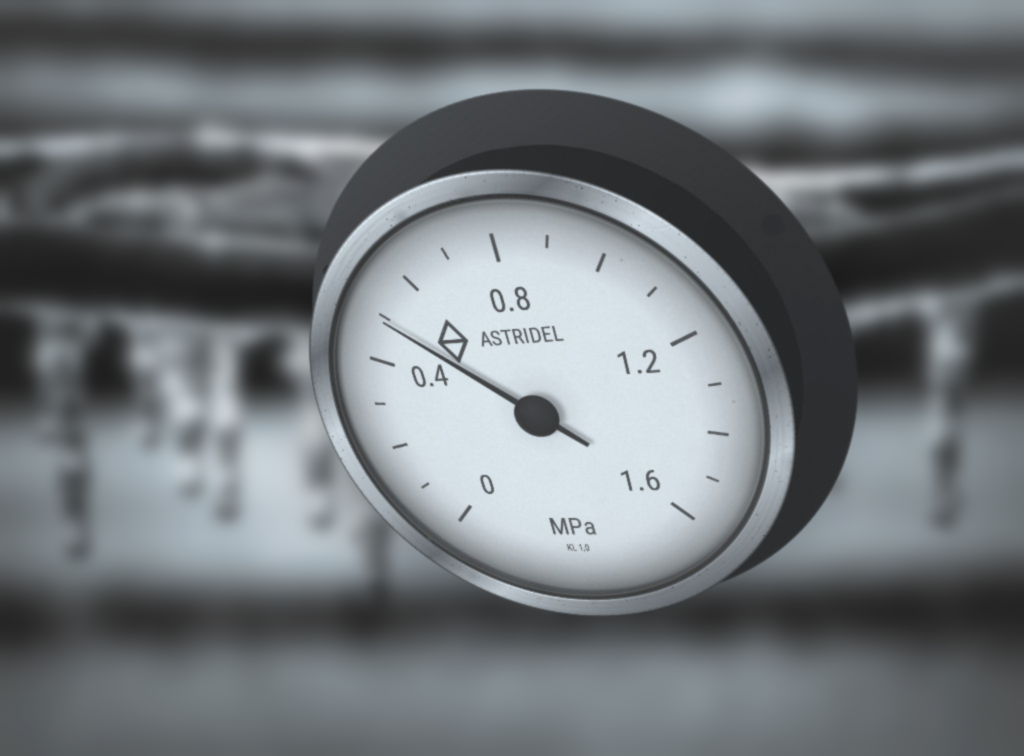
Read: value=0.5 unit=MPa
